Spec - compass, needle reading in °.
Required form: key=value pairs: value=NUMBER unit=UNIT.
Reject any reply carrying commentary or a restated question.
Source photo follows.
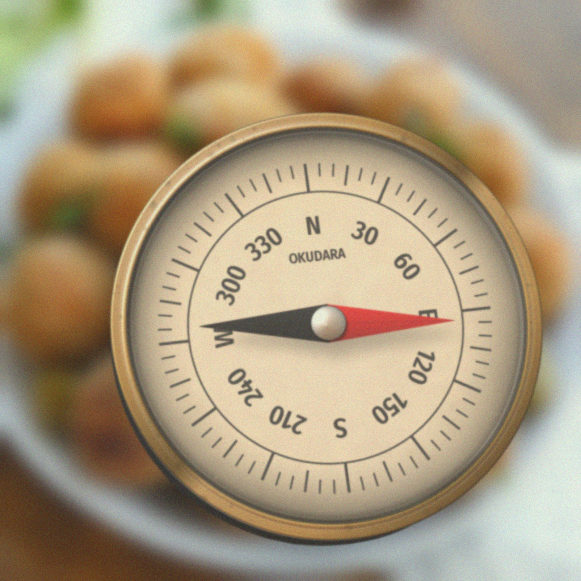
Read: value=95 unit=°
